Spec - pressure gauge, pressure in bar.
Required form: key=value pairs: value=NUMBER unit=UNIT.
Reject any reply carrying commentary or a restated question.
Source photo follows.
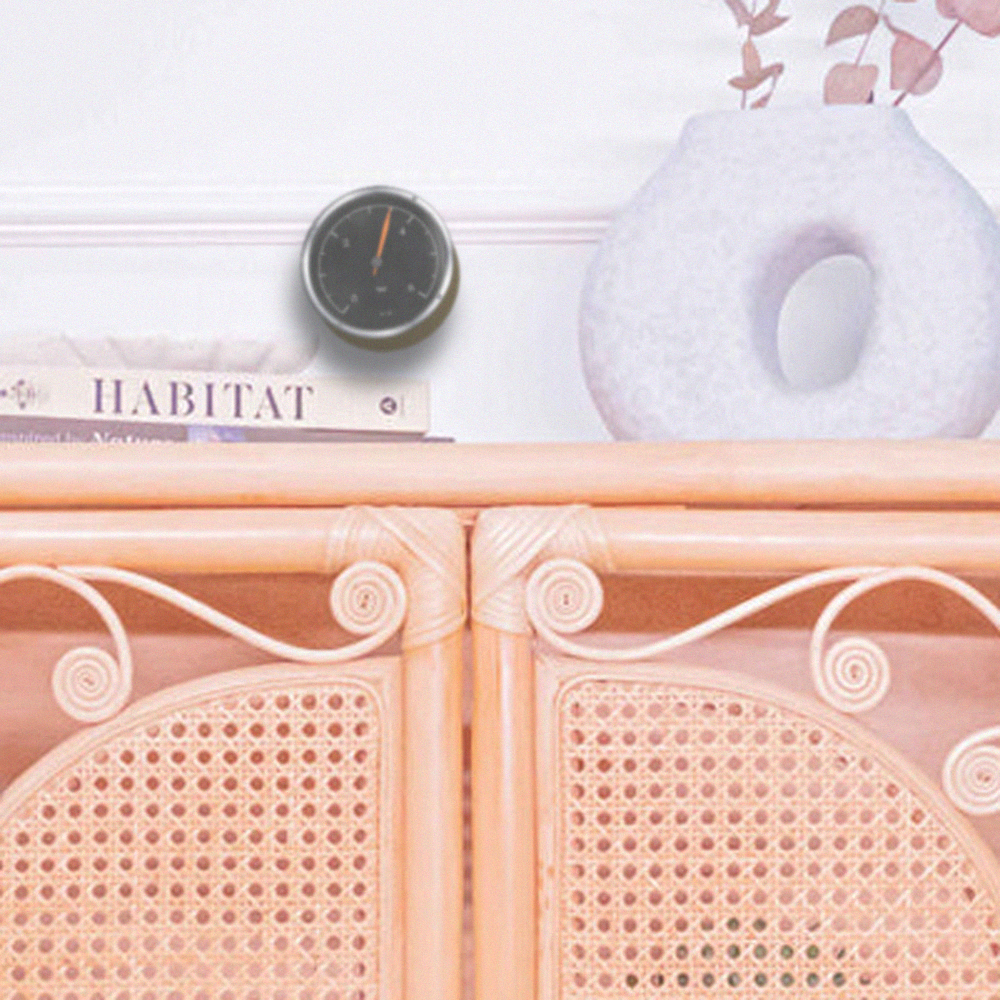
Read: value=3.5 unit=bar
